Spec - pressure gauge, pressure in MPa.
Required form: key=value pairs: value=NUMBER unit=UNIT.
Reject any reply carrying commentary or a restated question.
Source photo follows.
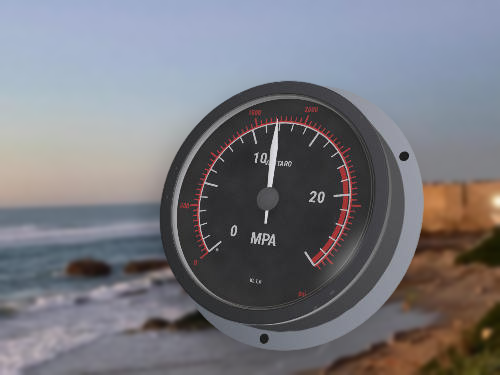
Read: value=12 unit=MPa
